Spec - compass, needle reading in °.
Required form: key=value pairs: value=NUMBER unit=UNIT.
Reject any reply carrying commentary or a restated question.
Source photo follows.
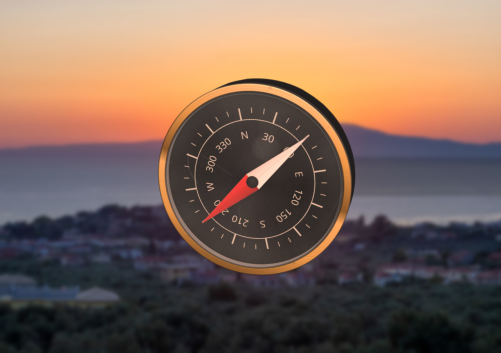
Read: value=240 unit=°
